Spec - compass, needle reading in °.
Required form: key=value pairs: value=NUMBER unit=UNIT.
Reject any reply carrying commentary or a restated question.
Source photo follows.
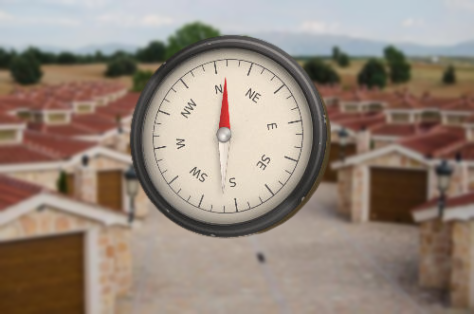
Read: value=10 unit=°
